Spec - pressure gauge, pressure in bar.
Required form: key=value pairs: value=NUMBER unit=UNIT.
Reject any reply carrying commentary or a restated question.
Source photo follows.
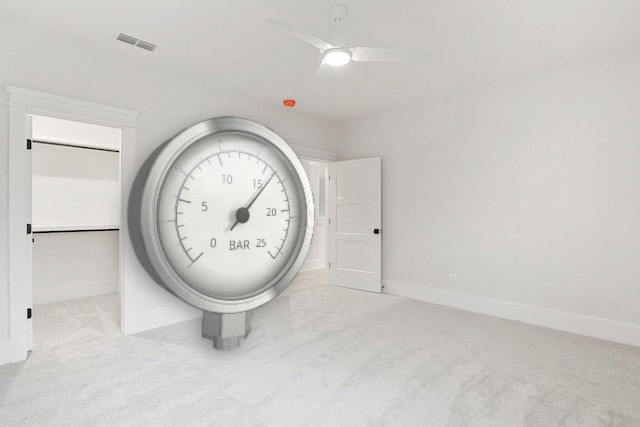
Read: value=16 unit=bar
